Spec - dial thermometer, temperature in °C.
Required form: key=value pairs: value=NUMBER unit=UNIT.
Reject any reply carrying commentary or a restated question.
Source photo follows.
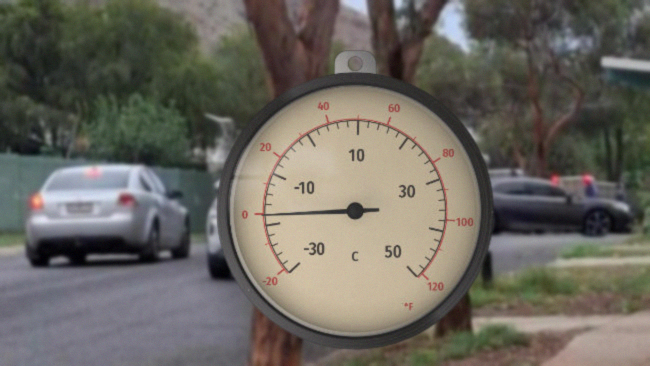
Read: value=-18 unit=°C
